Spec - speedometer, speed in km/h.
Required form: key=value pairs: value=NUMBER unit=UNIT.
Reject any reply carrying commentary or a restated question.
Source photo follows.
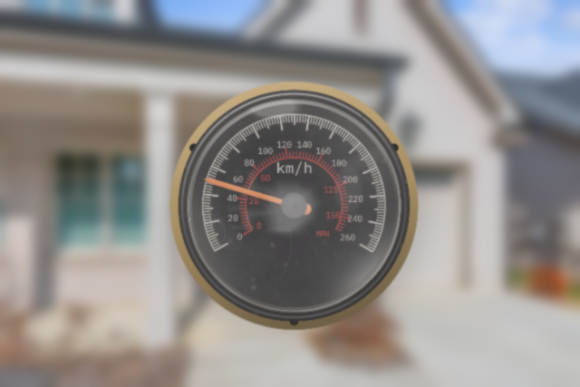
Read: value=50 unit=km/h
